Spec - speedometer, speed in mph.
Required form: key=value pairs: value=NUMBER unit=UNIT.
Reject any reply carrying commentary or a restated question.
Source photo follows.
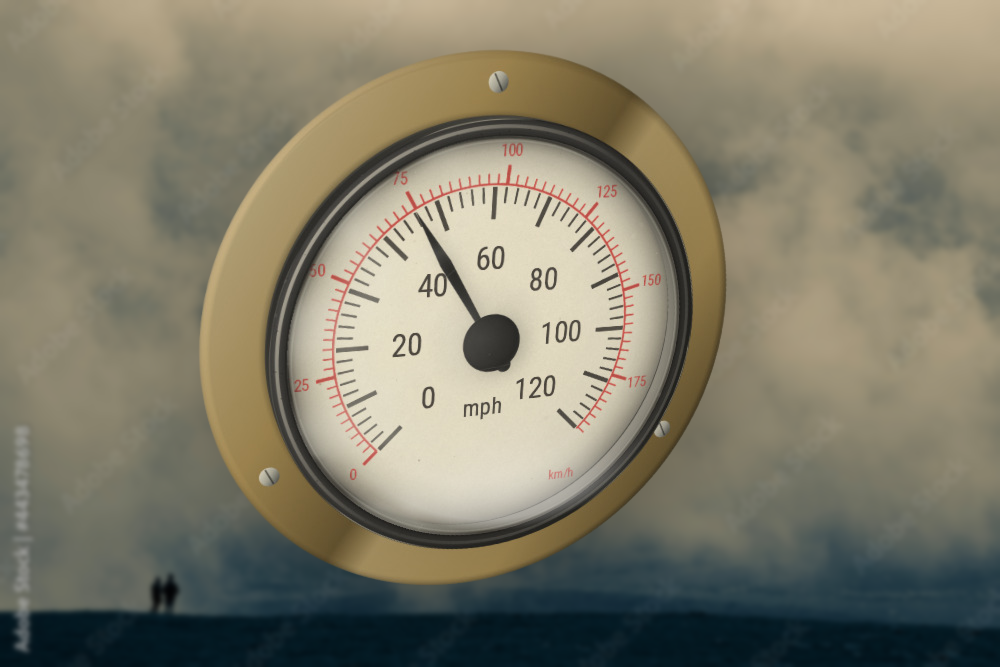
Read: value=46 unit=mph
